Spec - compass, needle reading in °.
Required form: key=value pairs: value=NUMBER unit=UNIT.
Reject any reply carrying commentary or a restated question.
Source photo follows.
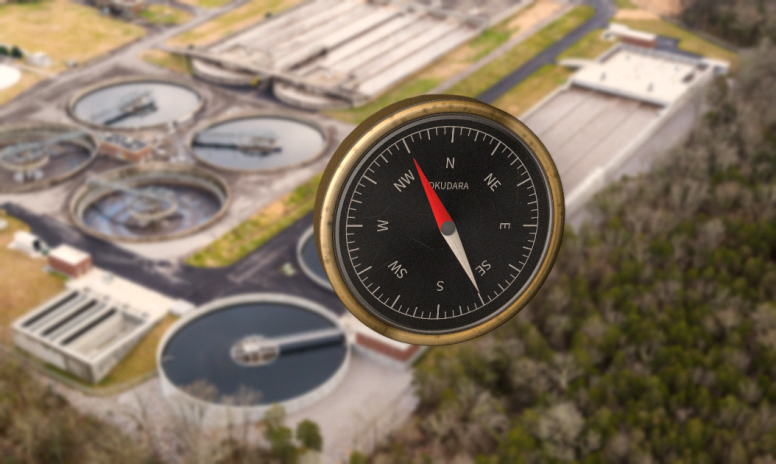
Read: value=330 unit=°
